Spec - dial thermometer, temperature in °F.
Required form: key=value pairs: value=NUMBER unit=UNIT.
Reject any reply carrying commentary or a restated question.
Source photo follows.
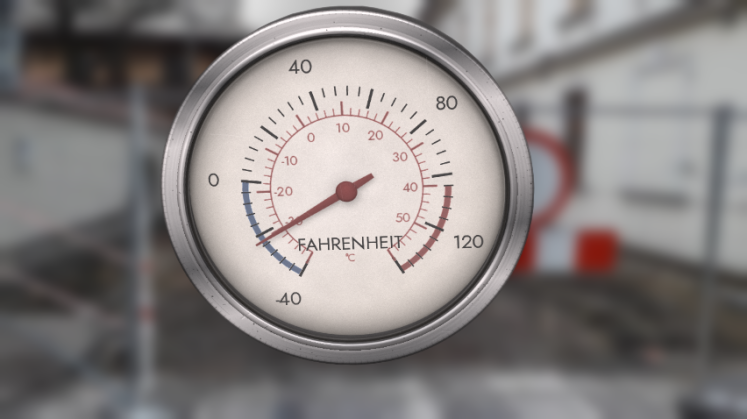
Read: value=-22 unit=°F
